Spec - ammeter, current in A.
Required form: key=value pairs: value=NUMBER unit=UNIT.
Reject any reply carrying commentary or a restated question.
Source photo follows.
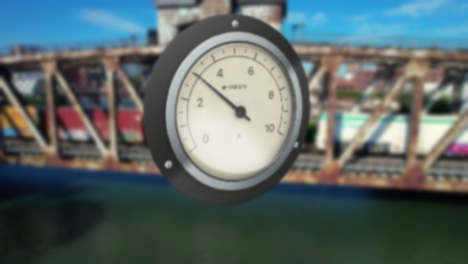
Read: value=3 unit=A
